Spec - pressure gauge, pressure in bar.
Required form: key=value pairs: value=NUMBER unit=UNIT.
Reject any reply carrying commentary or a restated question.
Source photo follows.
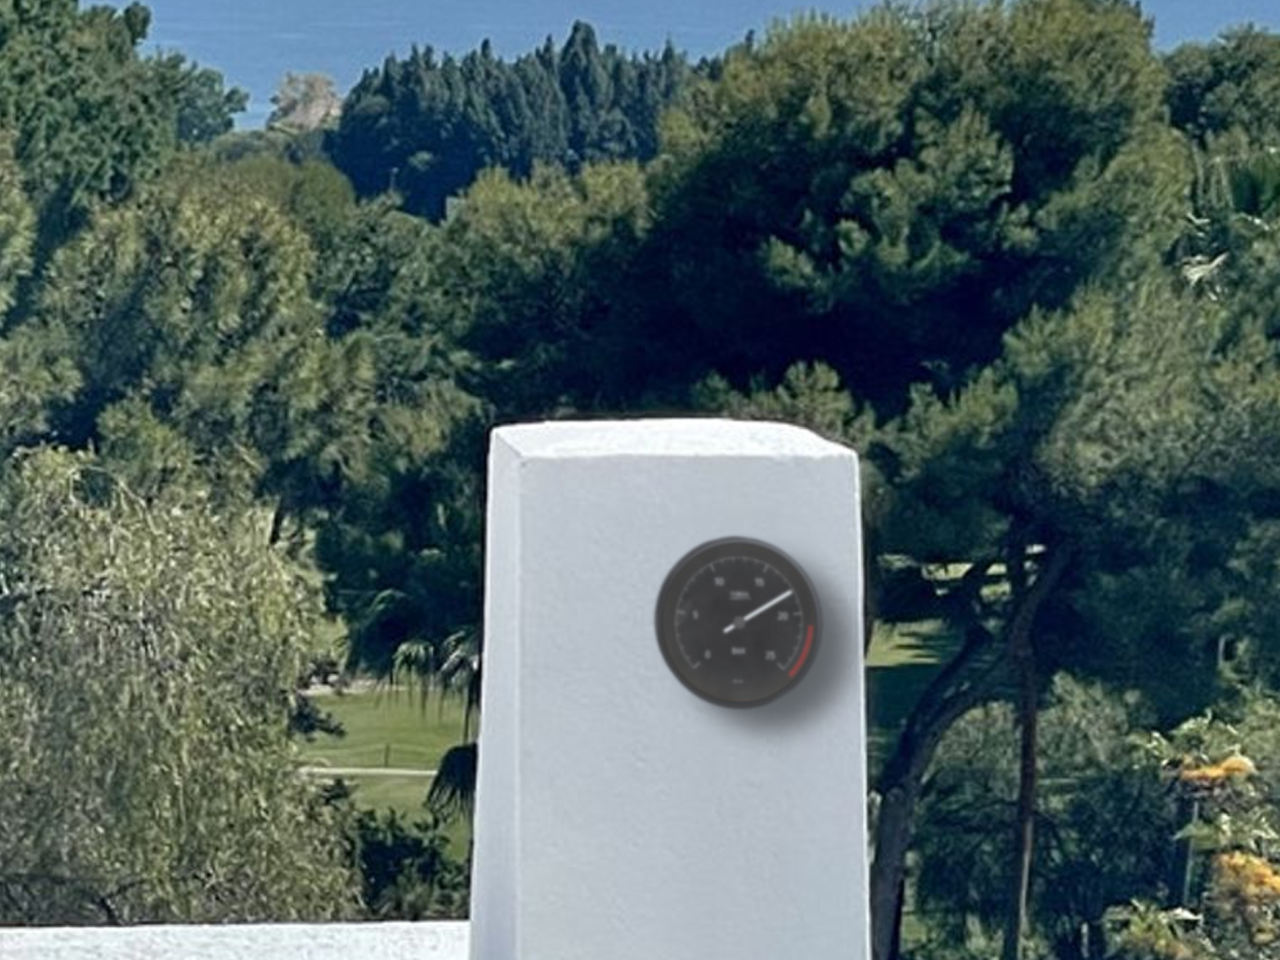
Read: value=18 unit=bar
